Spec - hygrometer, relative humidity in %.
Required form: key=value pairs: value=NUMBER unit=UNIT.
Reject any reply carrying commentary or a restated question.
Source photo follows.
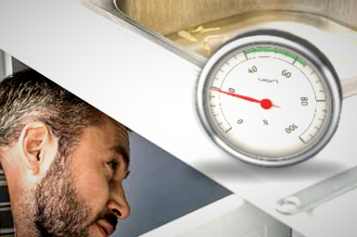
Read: value=20 unit=%
